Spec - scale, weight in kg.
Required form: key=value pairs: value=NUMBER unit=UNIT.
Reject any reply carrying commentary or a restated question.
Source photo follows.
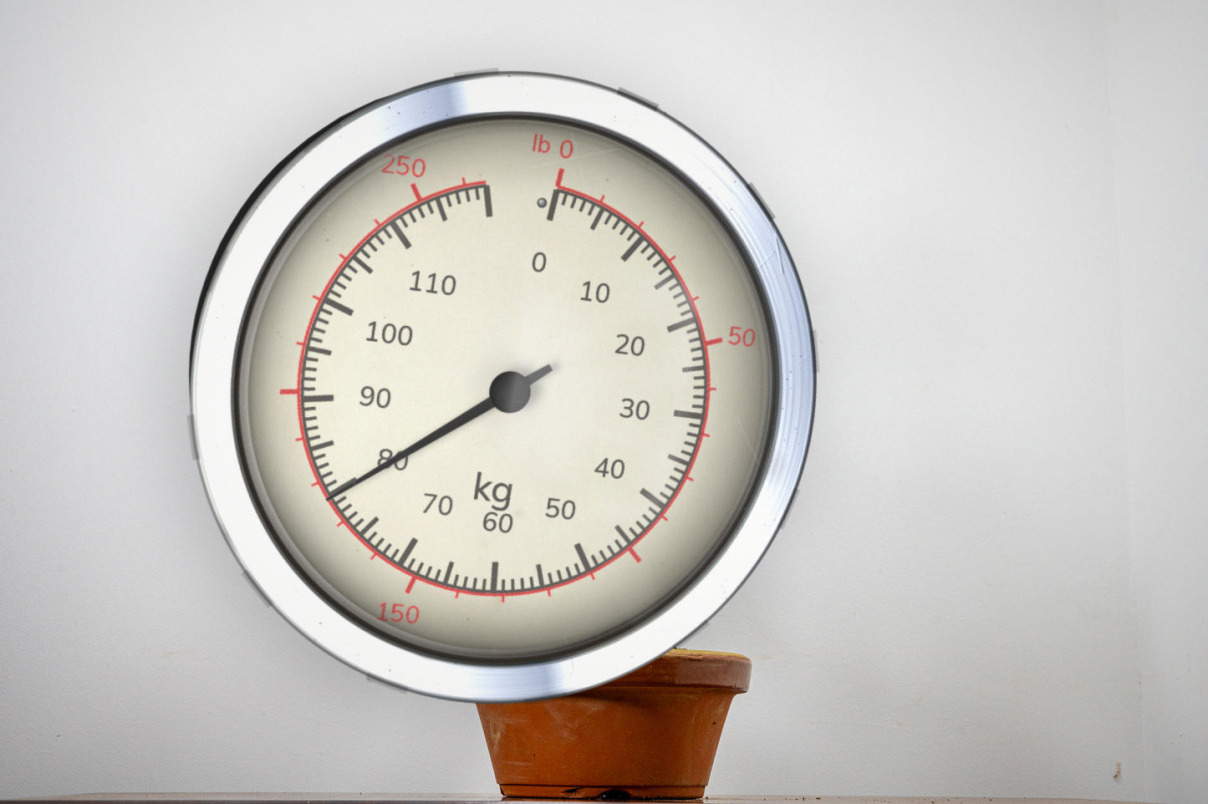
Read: value=80 unit=kg
